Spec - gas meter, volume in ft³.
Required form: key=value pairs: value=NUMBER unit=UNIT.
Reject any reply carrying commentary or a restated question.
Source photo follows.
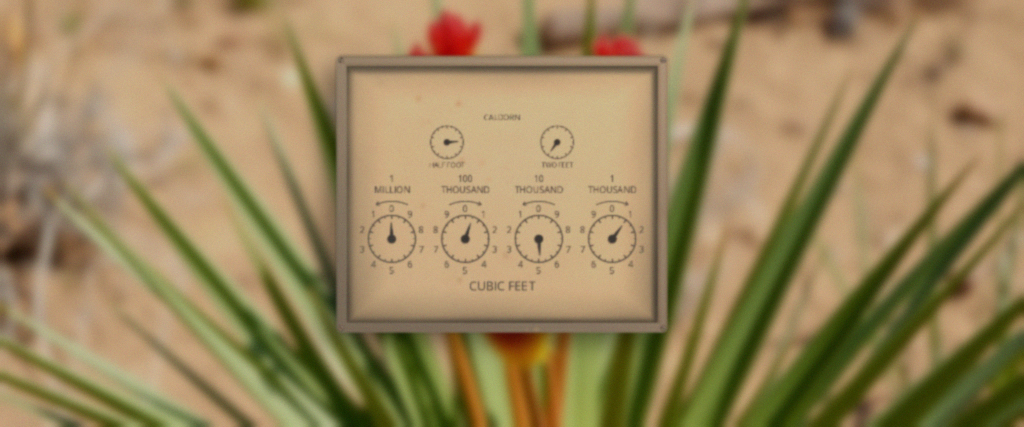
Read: value=5100 unit=ft³
